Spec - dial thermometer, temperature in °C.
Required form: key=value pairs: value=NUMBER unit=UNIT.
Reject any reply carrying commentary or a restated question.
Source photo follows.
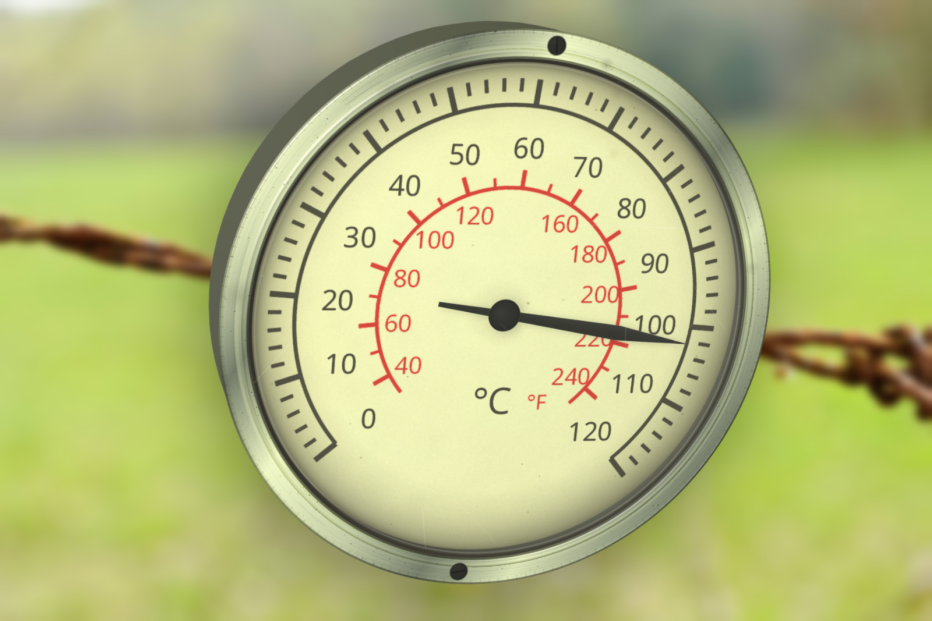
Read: value=102 unit=°C
